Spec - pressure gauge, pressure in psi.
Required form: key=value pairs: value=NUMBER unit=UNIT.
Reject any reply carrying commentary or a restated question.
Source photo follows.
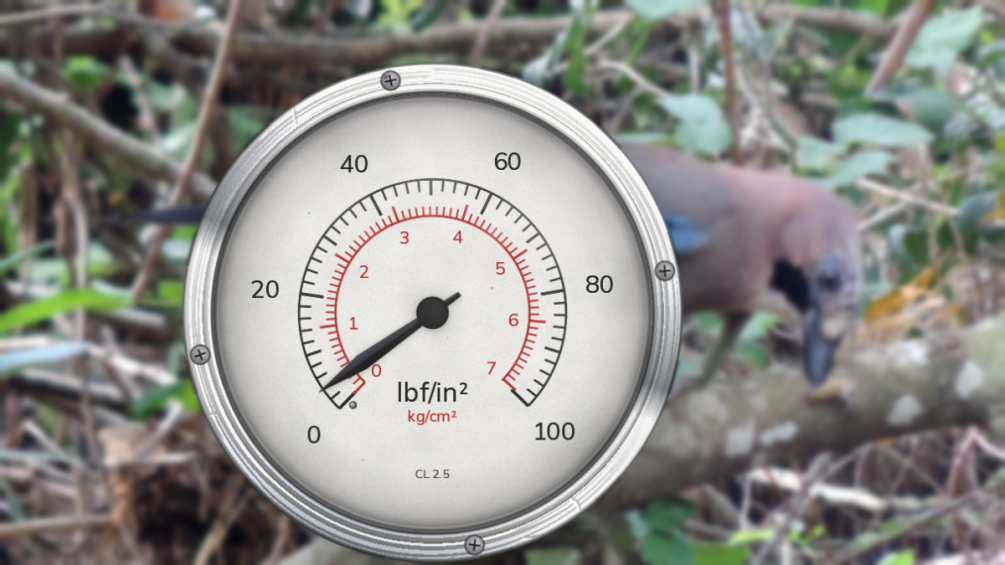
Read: value=4 unit=psi
